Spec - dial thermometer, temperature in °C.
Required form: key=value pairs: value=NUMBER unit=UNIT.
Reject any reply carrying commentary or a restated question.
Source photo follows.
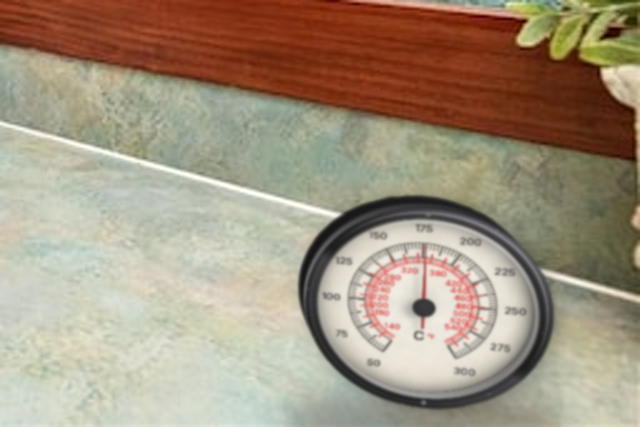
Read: value=175 unit=°C
